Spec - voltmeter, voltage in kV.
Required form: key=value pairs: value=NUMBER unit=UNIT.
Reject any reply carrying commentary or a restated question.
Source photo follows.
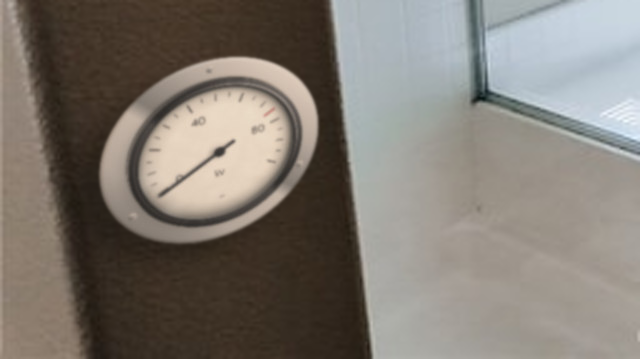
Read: value=0 unit=kV
